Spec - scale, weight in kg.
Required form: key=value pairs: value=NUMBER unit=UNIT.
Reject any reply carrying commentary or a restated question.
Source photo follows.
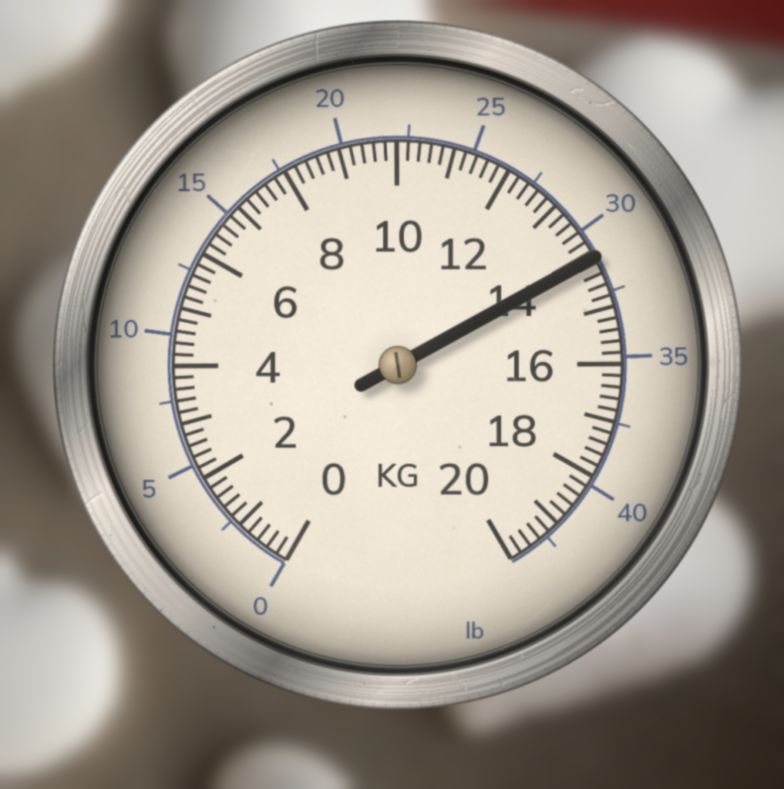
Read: value=14.1 unit=kg
